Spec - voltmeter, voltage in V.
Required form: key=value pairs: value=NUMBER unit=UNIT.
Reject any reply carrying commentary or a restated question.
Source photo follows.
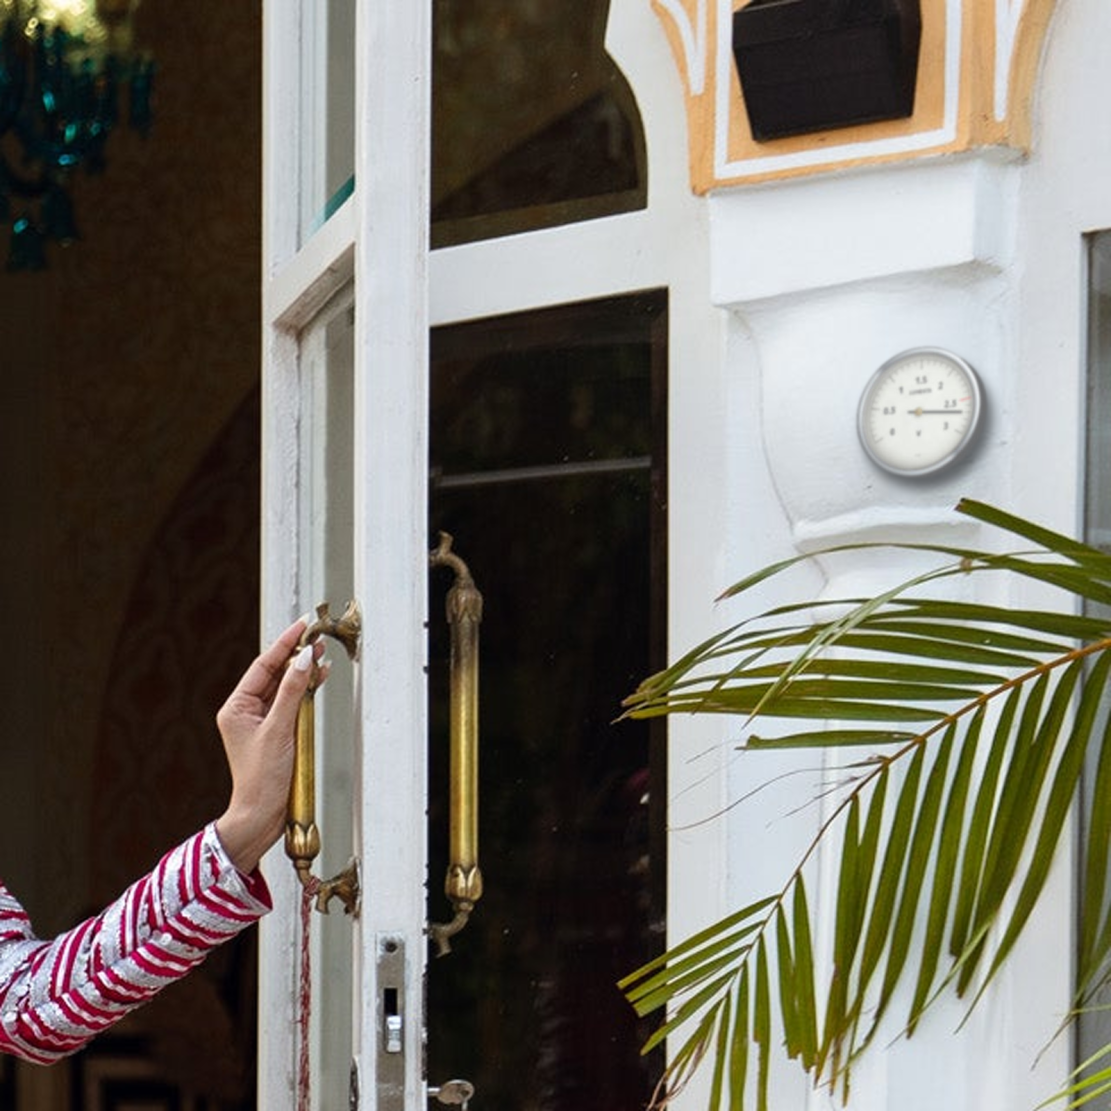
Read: value=2.7 unit=V
